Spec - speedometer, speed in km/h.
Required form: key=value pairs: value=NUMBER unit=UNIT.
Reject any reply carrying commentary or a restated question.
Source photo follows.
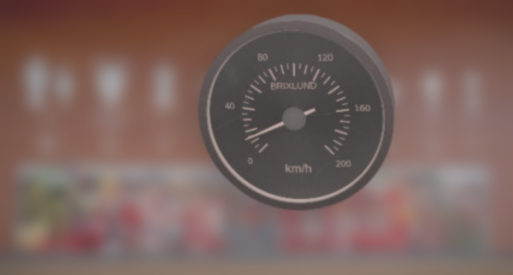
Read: value=15 unit=km/h
